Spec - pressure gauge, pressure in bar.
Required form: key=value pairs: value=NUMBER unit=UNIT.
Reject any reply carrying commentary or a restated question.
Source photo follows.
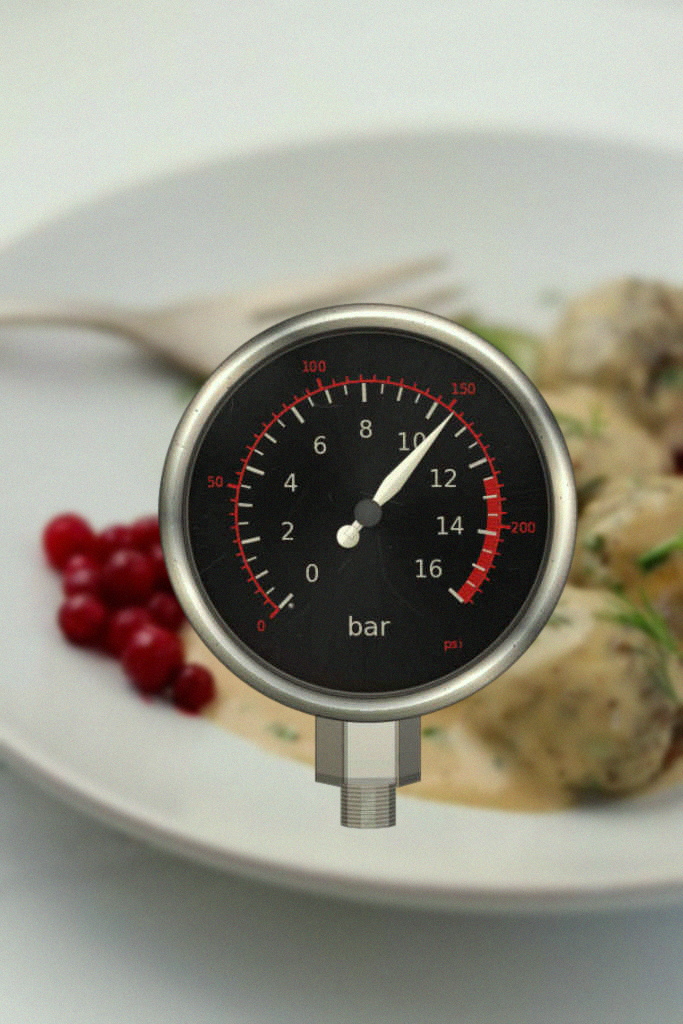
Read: value=10.5 unit=bar
